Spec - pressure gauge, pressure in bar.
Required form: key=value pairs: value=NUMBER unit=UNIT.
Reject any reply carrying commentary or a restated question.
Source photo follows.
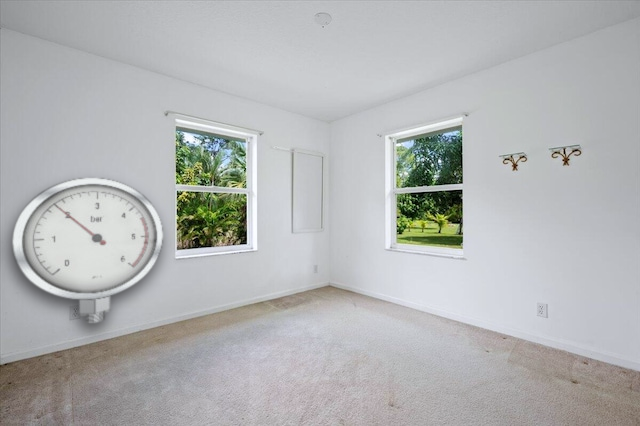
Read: value=2 unit=bar
